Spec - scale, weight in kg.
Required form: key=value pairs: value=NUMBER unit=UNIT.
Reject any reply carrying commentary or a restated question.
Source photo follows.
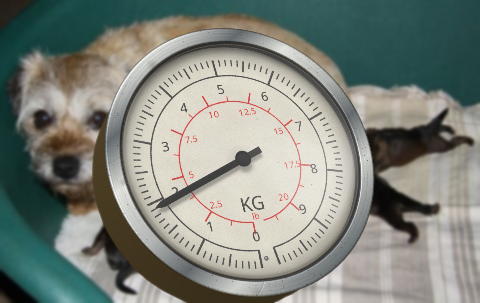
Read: value=1.9 unit=kg
